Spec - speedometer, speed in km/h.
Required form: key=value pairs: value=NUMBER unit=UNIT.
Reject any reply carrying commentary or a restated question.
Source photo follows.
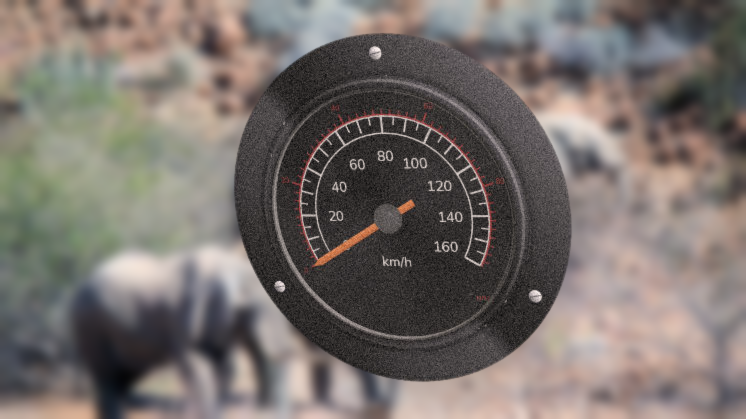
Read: value=0 unit=km/h
